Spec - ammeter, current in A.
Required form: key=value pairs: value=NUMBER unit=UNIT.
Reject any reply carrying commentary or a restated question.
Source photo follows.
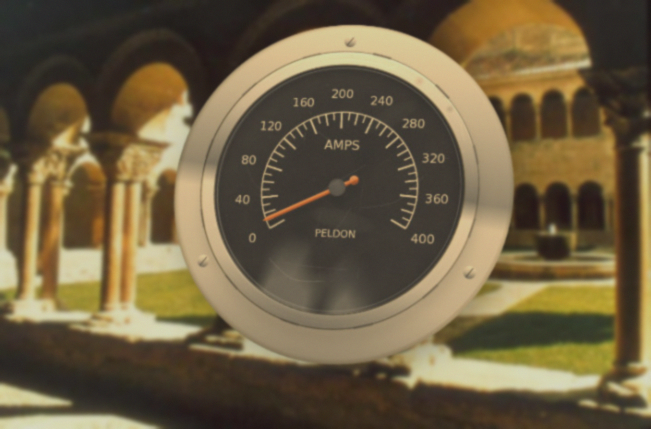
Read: value=10 unit=A
